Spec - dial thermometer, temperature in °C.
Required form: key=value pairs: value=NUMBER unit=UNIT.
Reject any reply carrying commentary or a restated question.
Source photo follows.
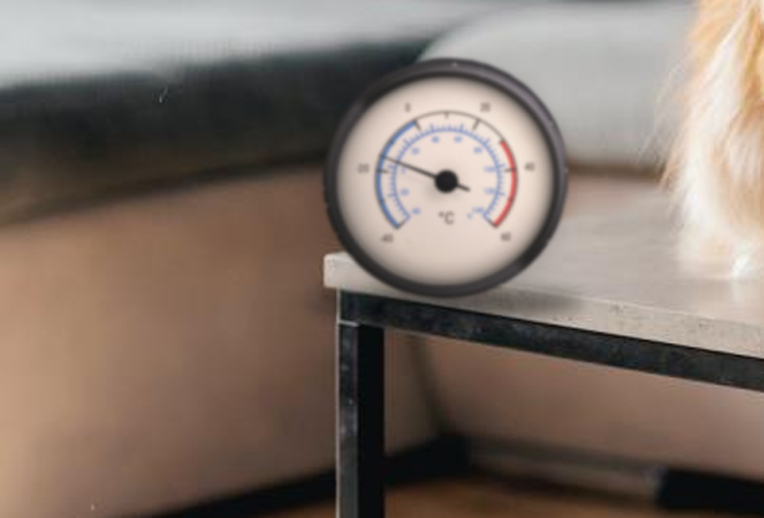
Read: value=-15 unit=°C
